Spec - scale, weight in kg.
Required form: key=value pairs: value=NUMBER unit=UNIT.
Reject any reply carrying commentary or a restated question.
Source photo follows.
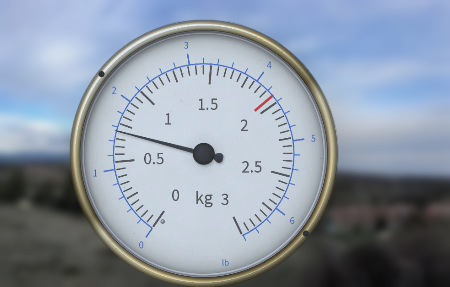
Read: value=0.7 unit=kg
